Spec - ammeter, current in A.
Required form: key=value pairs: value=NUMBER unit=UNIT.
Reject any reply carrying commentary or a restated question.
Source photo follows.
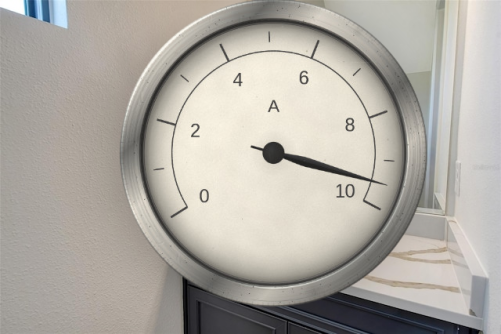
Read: value=9.5 unit=A
